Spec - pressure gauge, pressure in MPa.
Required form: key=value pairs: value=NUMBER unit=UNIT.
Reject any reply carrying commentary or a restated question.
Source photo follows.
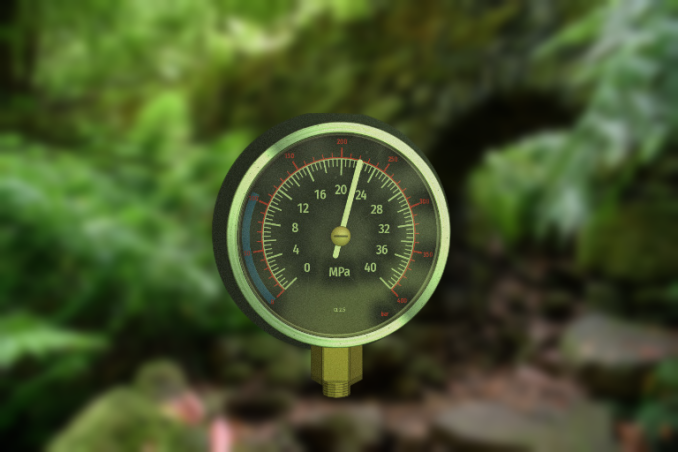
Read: value=22 unit=MPa
